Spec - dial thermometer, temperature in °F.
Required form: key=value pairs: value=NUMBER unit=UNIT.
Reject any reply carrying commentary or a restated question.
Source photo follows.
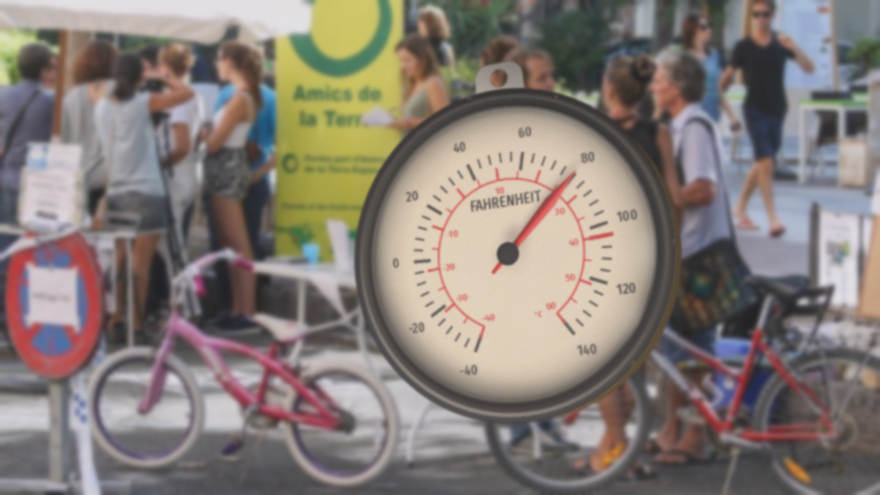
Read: value=80 unit=°F
